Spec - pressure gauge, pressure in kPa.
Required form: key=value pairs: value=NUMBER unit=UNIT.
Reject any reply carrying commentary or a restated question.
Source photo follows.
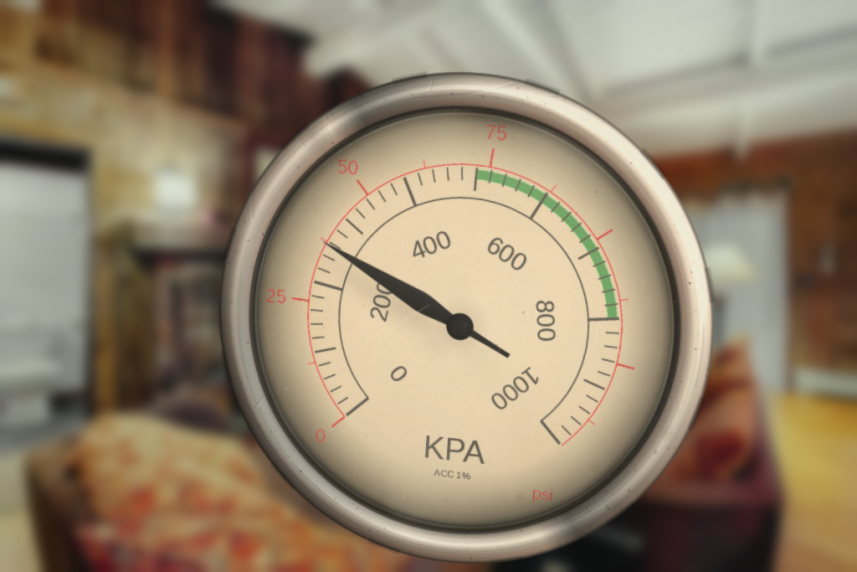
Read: value=260 unit=kPa
